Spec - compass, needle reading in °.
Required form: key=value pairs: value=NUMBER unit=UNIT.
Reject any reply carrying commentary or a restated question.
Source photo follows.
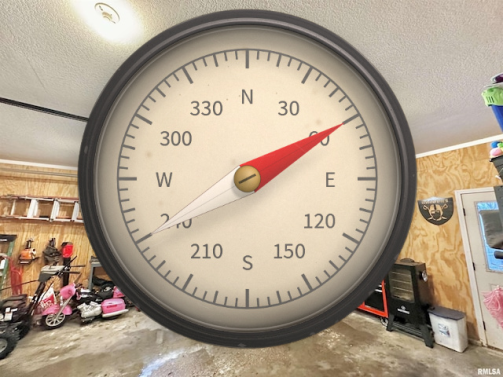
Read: value=60 unit=°
